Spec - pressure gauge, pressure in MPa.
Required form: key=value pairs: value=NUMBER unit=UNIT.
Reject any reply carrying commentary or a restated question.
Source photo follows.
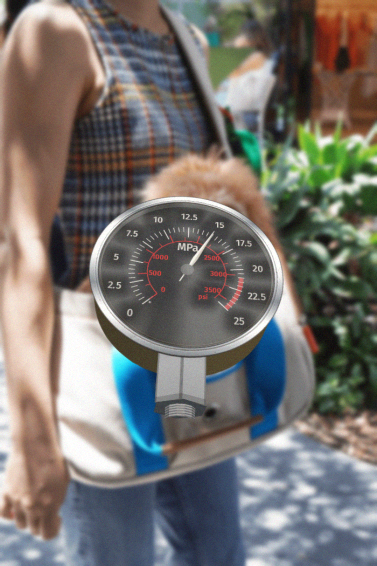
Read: value=15 unit=MPa
